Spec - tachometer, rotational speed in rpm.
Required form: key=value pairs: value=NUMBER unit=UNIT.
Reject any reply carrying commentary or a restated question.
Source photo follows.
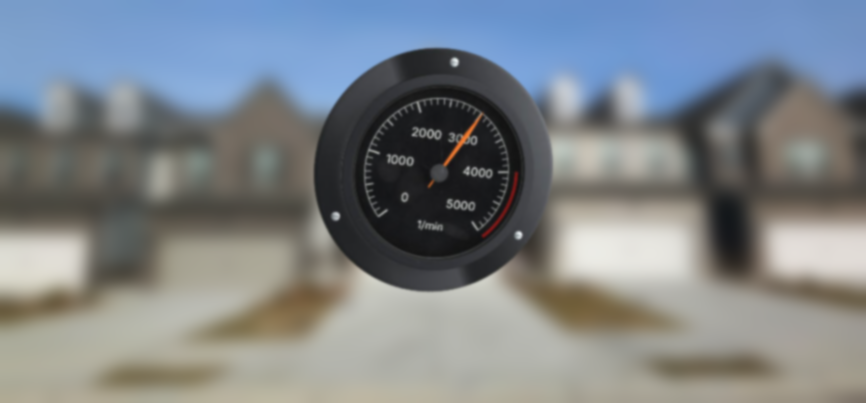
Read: value=3000 unit=rpm
